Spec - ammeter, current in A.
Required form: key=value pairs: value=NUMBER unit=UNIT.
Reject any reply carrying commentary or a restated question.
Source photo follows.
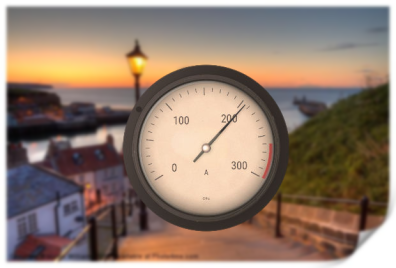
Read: value=205 unit=A
